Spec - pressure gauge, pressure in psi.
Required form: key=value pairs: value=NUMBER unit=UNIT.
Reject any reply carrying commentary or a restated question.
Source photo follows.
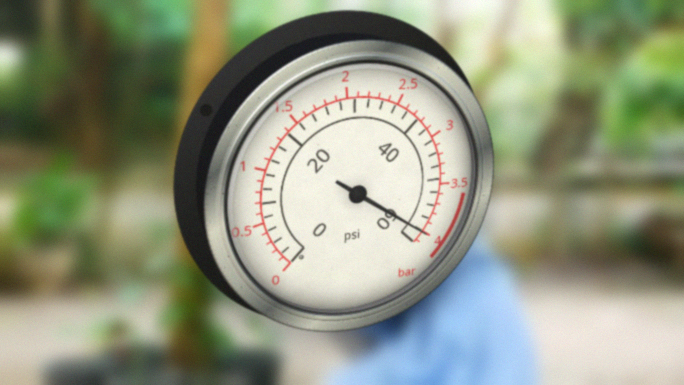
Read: value=58 unit=psi
